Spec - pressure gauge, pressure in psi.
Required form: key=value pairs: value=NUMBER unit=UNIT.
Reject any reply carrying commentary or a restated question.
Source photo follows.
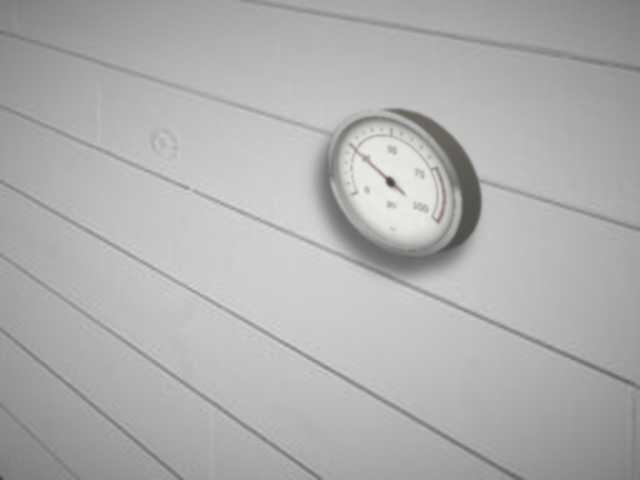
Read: value=25 unit=psi
